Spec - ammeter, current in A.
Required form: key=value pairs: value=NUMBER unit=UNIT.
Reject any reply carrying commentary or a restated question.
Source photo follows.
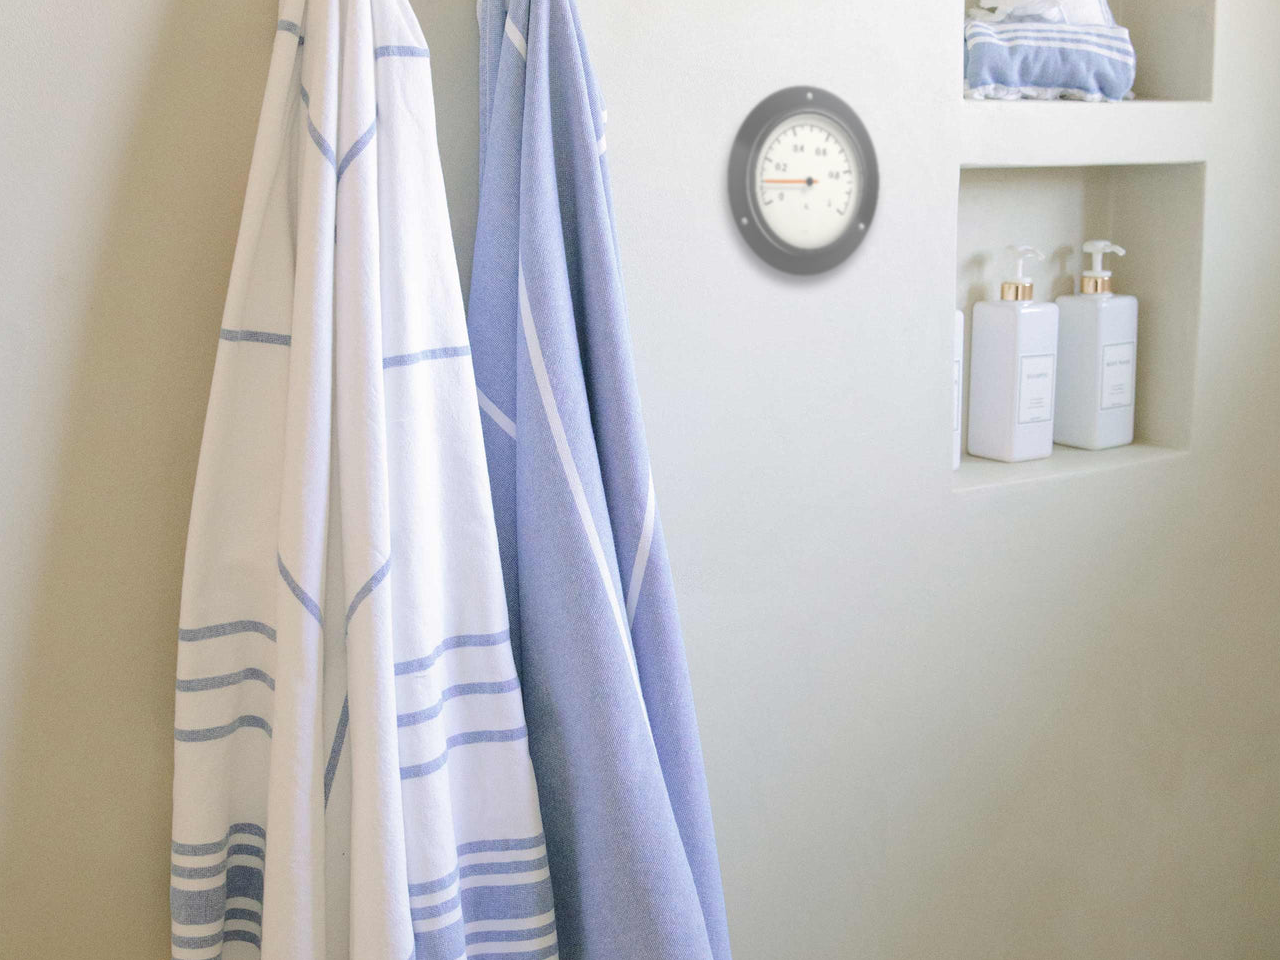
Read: value=0.1 unit=A
